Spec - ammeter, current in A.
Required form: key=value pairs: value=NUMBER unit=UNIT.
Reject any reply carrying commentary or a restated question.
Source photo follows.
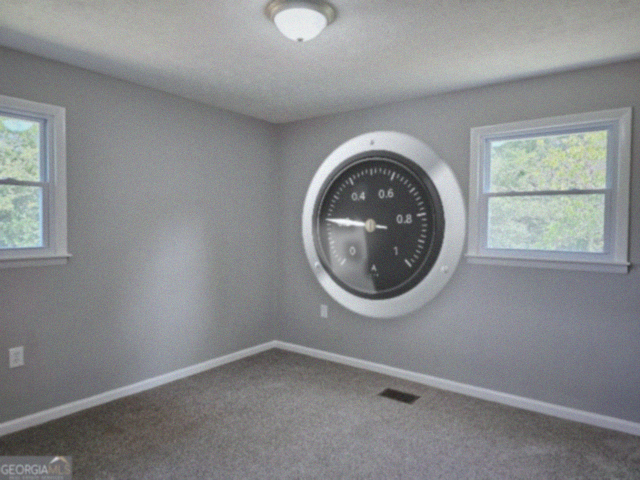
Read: value=0.2 unit=A
